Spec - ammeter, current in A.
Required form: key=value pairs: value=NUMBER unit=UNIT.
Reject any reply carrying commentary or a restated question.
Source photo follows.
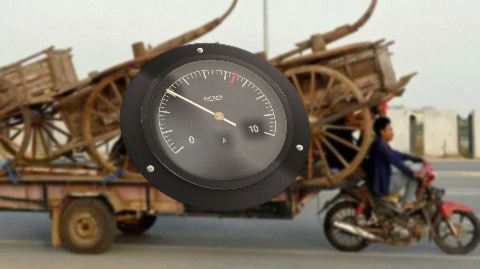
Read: value=3 unit=A
